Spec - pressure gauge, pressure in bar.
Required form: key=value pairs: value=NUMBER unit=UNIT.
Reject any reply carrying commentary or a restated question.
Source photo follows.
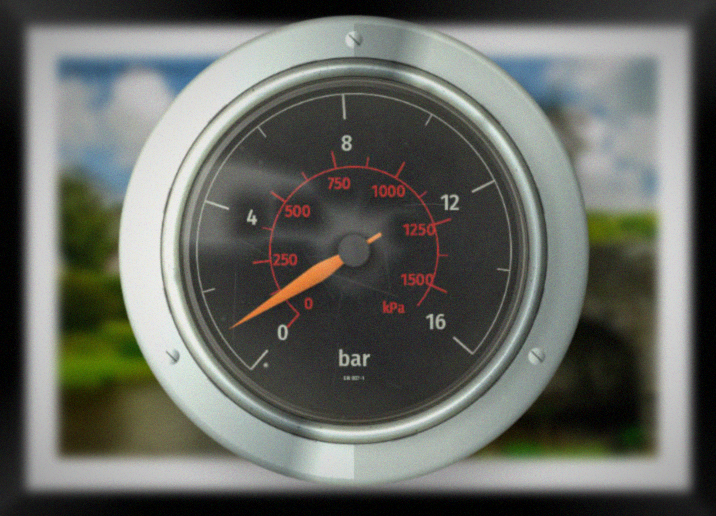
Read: value=1 unit=bar
